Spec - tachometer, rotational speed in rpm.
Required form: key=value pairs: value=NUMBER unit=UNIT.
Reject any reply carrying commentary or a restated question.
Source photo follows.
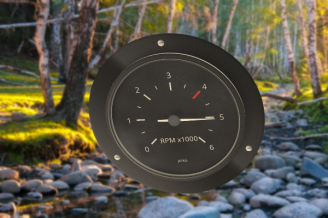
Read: value=5000 unit=rpm
